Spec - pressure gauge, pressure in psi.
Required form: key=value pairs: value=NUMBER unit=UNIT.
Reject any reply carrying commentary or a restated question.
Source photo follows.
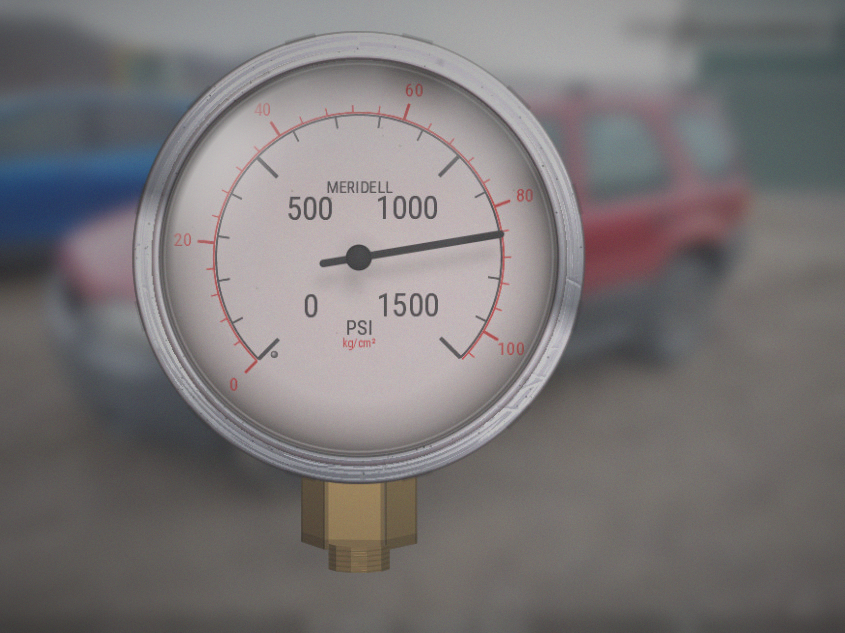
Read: value=1200 unit=psi
